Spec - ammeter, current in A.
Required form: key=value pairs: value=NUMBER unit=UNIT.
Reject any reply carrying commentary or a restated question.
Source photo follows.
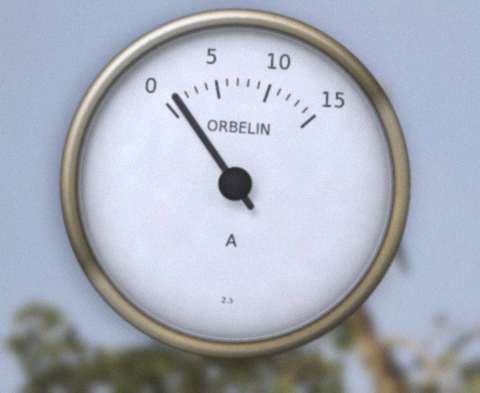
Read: value=1 unit=A
